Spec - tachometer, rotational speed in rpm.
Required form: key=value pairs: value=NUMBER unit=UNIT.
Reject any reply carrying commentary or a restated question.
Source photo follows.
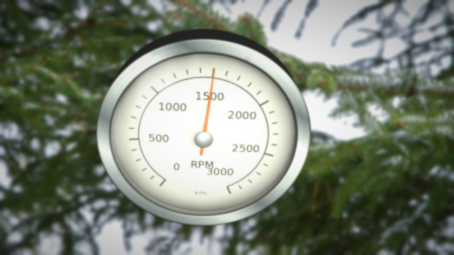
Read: value=1500 unit=rpm
